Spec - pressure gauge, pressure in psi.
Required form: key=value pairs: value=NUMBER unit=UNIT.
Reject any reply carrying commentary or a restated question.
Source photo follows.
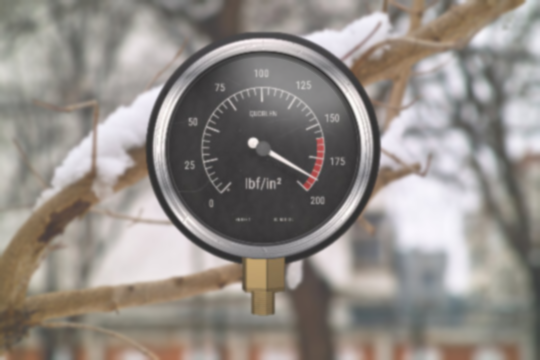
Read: value=190 unit=psi
